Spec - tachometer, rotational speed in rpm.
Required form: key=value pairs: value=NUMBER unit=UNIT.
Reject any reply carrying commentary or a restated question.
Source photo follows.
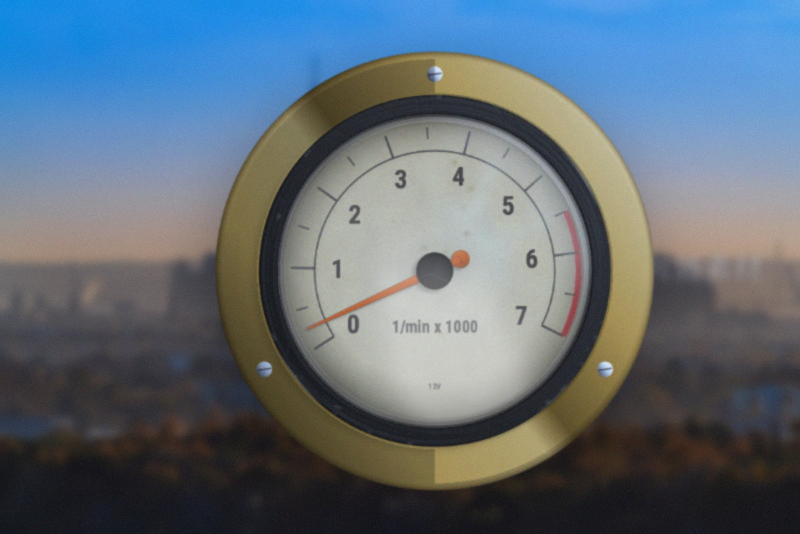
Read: value=250 unit=rpm
